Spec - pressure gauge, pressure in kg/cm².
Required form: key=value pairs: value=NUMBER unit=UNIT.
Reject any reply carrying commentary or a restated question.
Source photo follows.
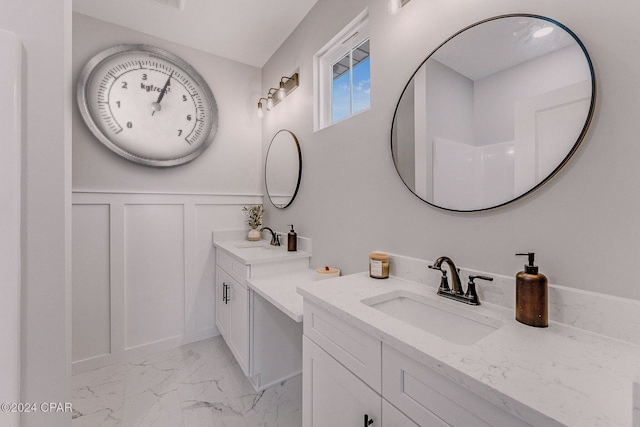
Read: value=4 unit=kg/cm²
